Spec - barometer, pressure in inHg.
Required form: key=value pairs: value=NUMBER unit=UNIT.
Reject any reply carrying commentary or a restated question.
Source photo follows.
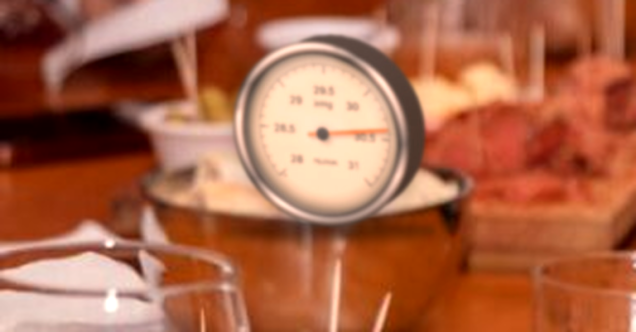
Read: value=30.4 unit=inHg
